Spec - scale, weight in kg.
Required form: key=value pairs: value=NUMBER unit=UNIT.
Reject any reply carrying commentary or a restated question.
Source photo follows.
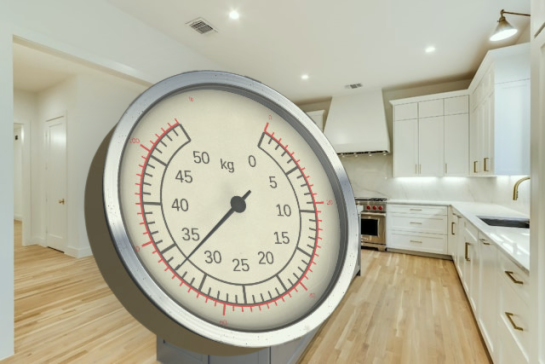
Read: value=33 unit=kg
